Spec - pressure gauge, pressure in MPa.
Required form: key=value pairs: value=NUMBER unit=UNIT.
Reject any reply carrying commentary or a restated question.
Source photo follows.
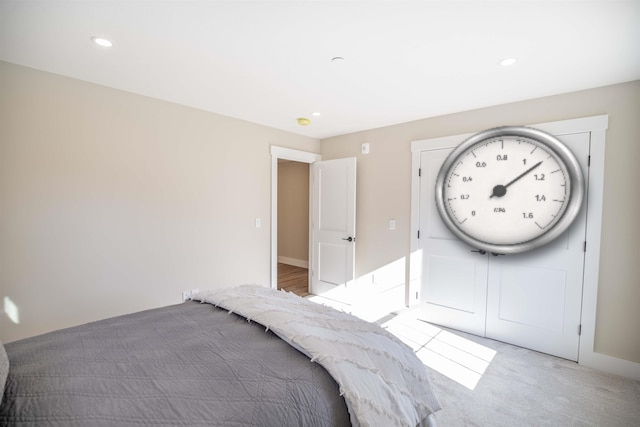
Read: value=1.1 unit=MPa
